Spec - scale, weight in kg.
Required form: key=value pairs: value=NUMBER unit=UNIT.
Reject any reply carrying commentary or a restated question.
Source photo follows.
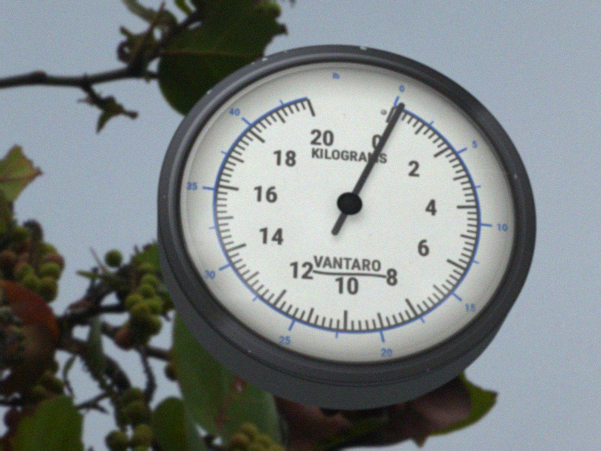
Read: value=0.2 unit=kg
